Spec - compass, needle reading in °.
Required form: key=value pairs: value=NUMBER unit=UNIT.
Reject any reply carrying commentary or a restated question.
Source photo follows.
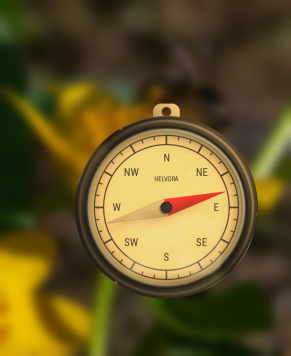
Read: value=75 unit=°
